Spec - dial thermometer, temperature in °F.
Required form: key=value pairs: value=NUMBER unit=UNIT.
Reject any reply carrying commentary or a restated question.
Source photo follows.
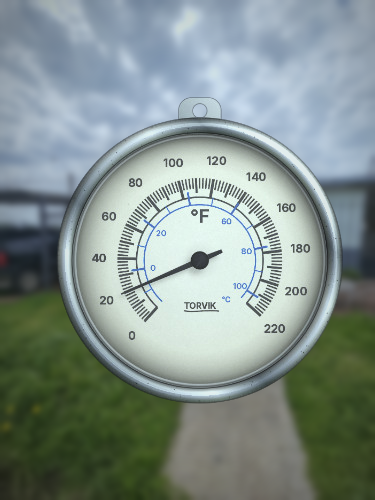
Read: value=20 unit=°F
